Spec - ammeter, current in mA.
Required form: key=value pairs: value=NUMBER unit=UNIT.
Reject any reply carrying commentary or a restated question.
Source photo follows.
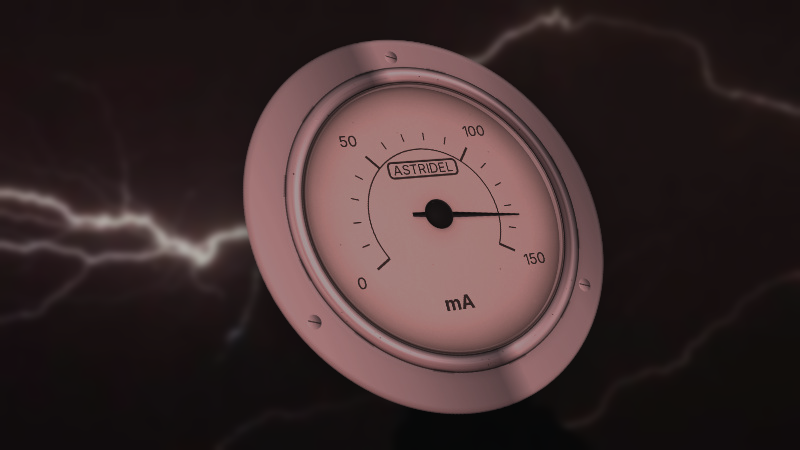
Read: value=135 unit=mA
